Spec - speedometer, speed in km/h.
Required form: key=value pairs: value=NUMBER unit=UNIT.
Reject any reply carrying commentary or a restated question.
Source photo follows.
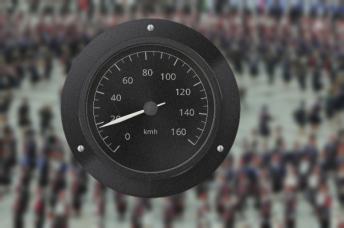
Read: value=17.5 unit=km/h
